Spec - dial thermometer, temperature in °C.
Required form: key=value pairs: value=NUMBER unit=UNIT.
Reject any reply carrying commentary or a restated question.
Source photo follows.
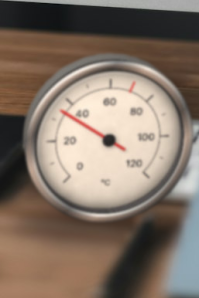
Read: value=35 unit=°C
